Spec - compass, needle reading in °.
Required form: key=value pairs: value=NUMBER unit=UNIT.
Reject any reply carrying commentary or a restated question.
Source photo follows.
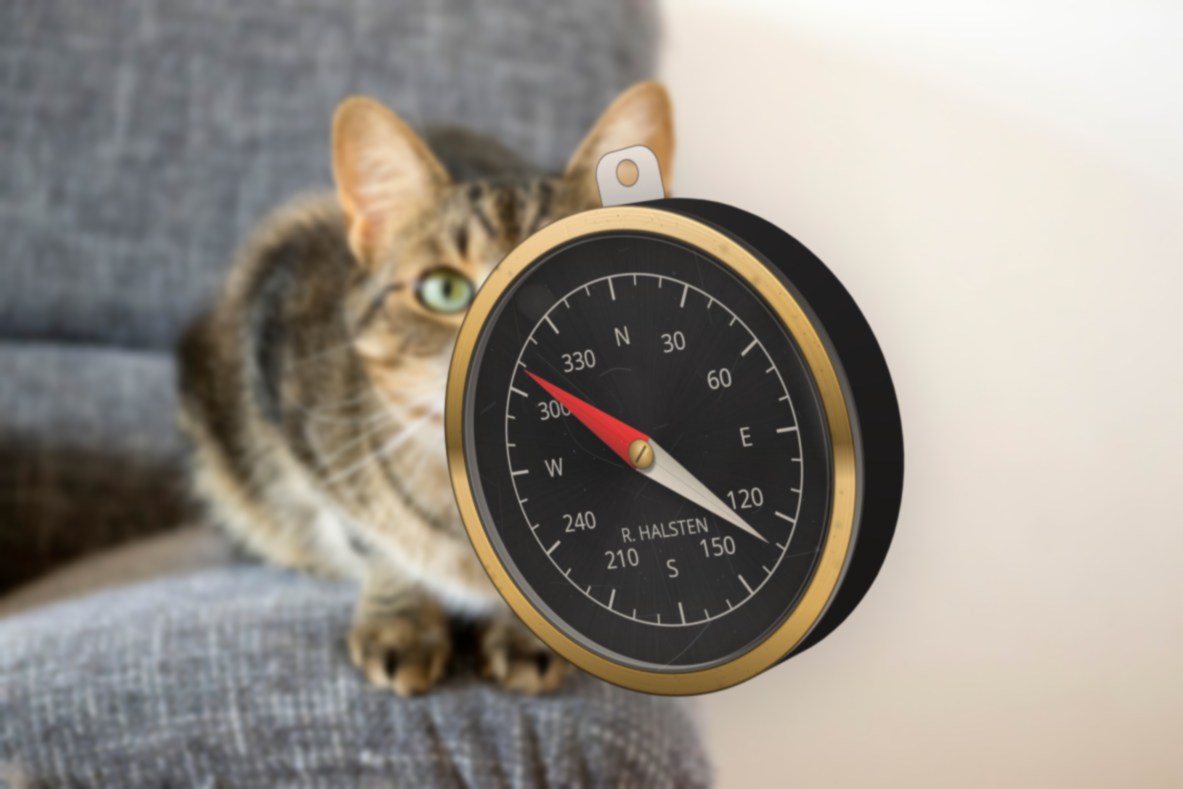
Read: value=310 unit=°
